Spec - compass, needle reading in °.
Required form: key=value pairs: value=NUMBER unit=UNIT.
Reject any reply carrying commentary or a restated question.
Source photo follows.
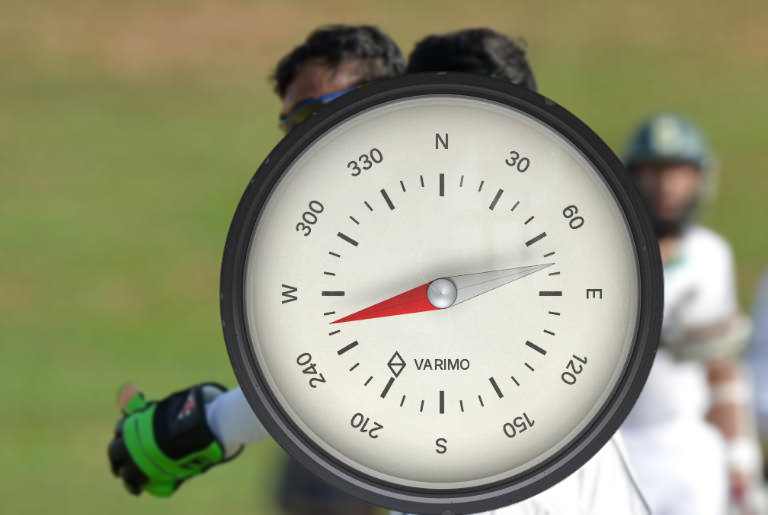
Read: value=255 unit=°
